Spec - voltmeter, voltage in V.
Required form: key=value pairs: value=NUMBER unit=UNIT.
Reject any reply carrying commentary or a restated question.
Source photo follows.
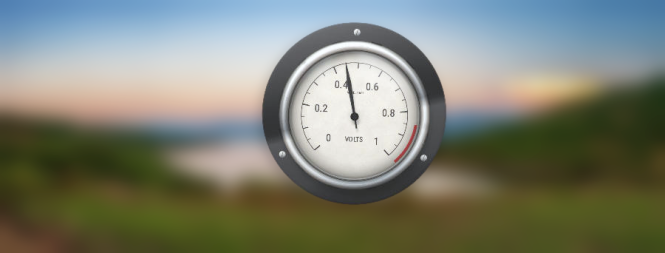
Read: value=0.45 unit=V
